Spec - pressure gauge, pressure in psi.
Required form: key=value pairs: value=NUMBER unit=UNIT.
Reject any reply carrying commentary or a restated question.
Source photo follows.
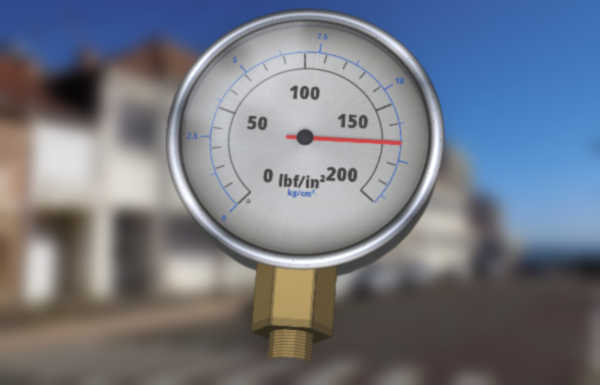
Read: value=170 unit=psi
